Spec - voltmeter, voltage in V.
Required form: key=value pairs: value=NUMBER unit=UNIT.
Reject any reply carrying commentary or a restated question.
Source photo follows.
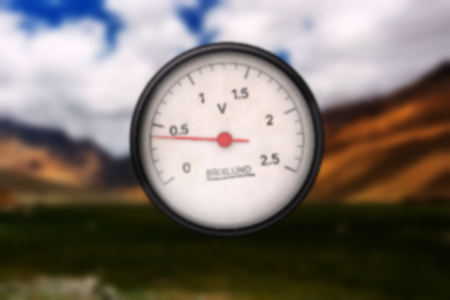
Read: value=0.4 unit=V
